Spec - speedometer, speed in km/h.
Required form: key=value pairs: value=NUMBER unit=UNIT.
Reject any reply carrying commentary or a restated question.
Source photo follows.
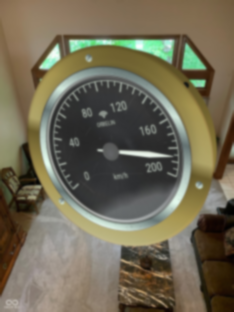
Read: value=185 unit=km/h
